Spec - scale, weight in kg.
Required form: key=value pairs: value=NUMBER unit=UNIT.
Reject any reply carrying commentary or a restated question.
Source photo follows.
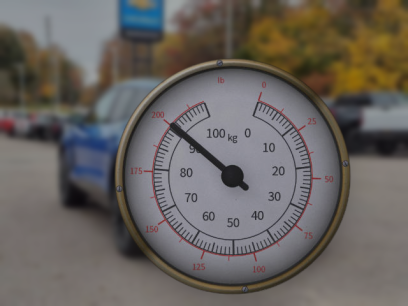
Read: value=91 unit=kg
